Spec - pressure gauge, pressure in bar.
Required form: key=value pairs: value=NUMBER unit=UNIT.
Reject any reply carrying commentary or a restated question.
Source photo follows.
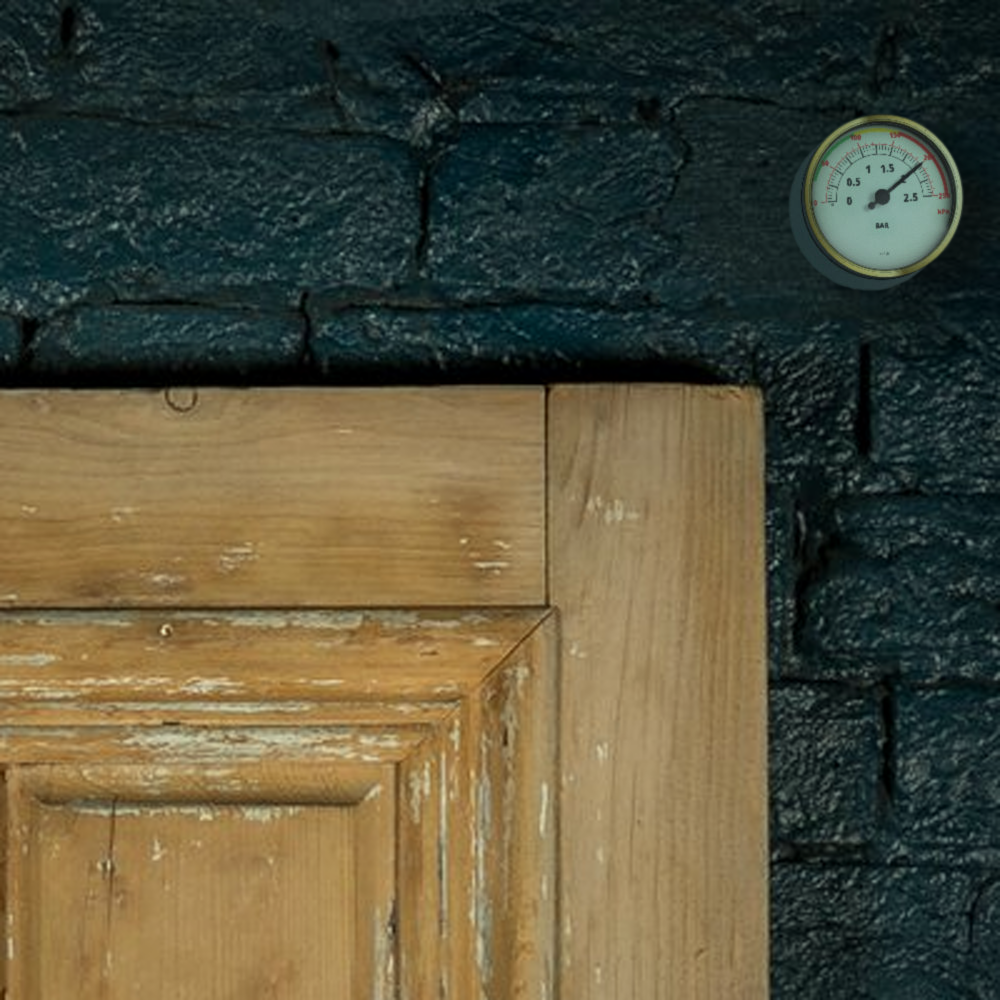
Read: value=2 unit=bar
